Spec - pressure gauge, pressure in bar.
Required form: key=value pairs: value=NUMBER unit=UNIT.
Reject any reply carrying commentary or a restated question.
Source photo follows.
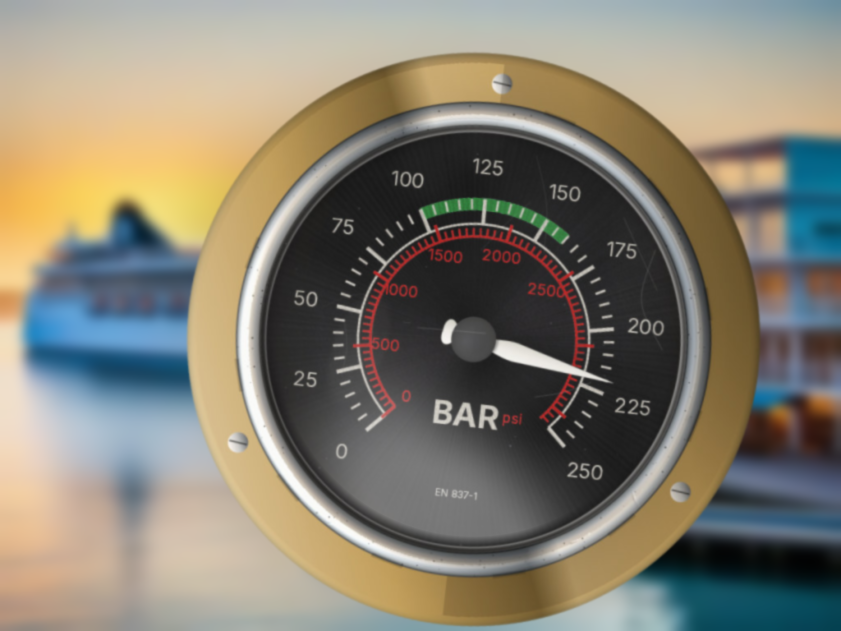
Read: value=220 unit=bar
